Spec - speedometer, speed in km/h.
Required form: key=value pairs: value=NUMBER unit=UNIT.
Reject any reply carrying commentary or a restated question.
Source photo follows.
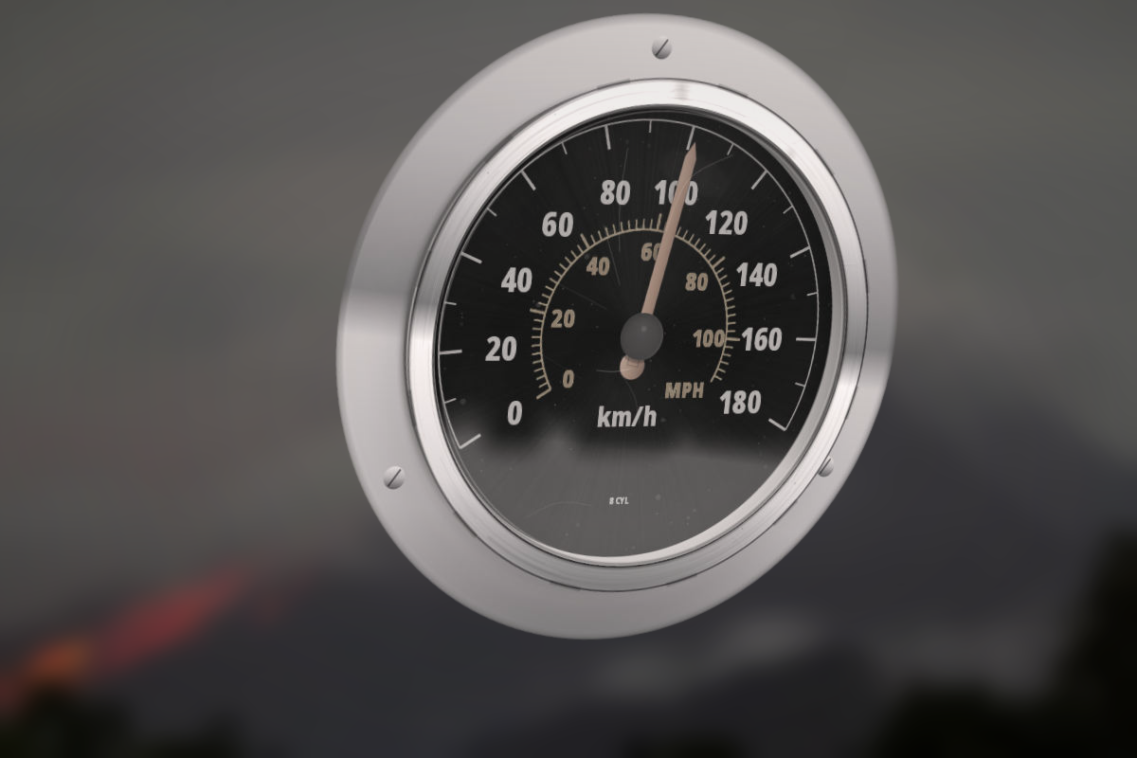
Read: value=100 unit=km/h
